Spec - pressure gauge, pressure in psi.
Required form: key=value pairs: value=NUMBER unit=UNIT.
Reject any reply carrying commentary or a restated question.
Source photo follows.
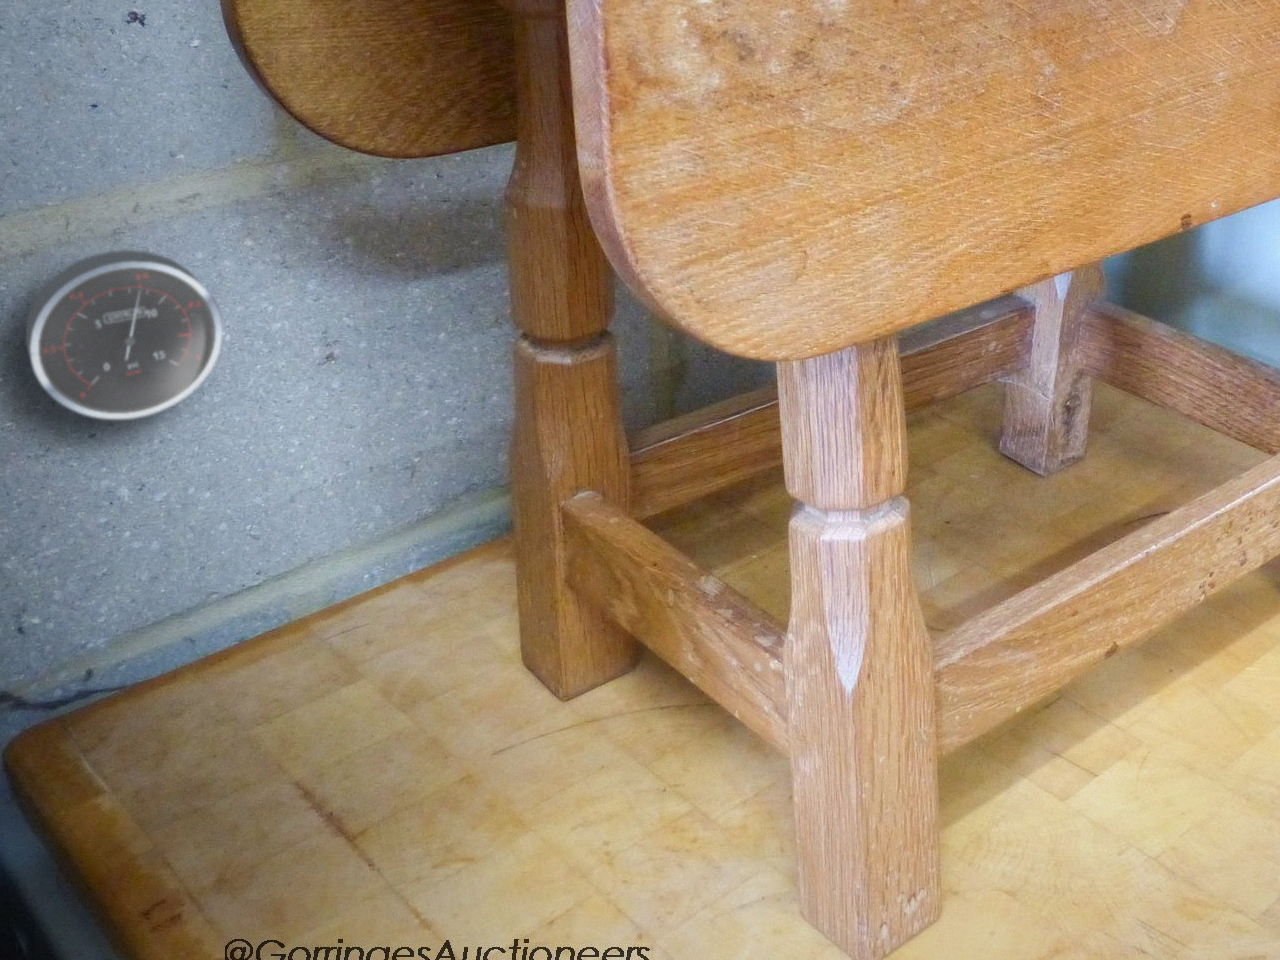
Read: value=8.5 unit=psi
